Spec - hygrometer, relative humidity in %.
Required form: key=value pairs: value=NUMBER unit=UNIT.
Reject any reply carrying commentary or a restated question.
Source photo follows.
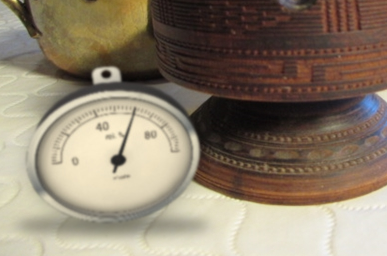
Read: value=60 unit=%
